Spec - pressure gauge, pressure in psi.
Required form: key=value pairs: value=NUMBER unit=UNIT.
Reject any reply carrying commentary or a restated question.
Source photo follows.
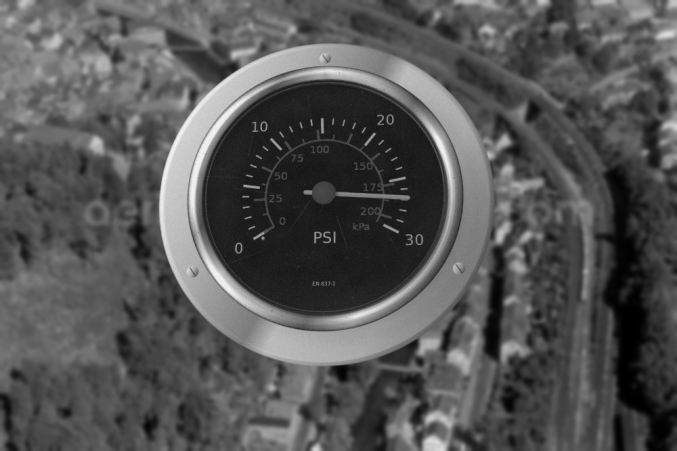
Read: value=27 unit=psi
